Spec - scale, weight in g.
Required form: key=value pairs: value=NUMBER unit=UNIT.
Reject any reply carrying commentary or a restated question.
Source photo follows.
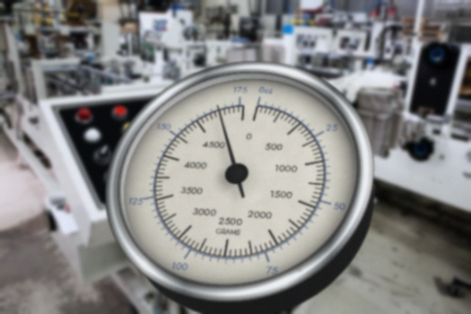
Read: value=4750 unit=g
